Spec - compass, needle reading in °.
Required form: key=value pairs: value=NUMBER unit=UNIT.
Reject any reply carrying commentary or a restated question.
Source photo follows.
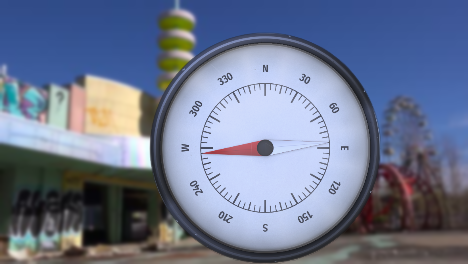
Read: value=265 unit=°
